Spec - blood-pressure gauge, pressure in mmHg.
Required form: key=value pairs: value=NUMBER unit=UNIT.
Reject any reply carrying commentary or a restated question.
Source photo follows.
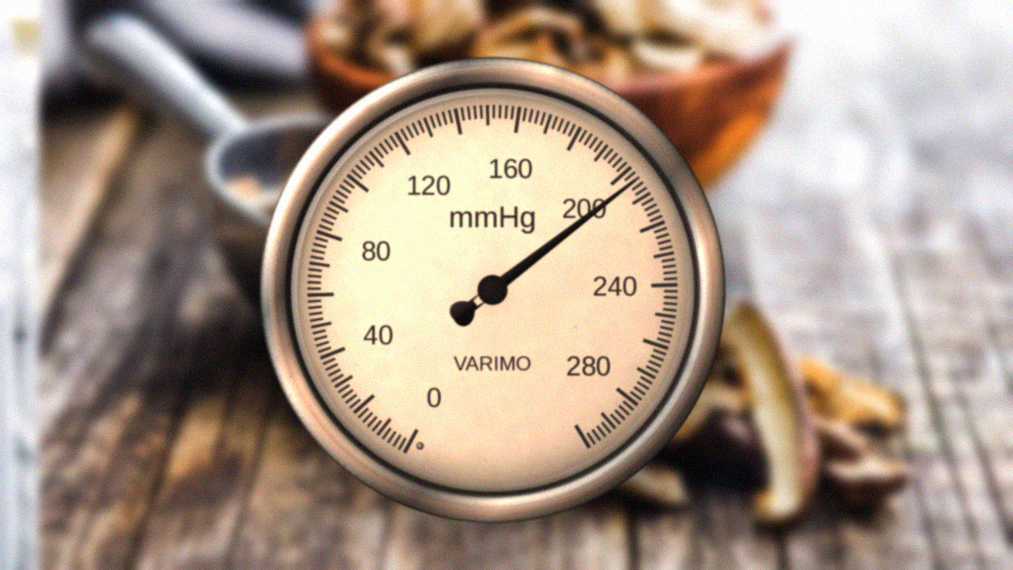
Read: value=204 unit=mmHg
